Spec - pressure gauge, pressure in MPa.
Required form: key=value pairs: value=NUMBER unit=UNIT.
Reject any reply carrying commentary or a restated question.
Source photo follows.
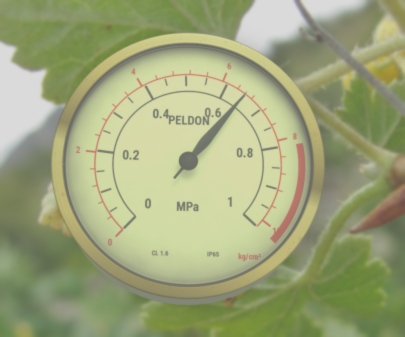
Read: value=0.65 unit=MPa
